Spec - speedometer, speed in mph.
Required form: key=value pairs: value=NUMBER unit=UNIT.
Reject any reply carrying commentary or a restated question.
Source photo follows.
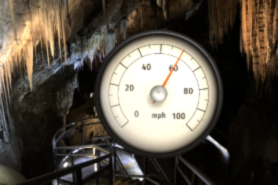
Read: value=60 unit=mph
